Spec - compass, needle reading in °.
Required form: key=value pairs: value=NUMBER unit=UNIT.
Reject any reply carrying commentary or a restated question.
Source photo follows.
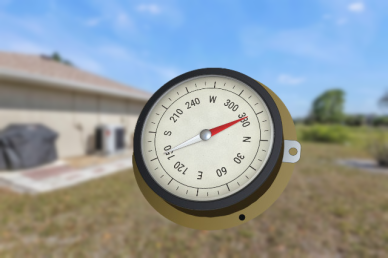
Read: value=330 unit=°
